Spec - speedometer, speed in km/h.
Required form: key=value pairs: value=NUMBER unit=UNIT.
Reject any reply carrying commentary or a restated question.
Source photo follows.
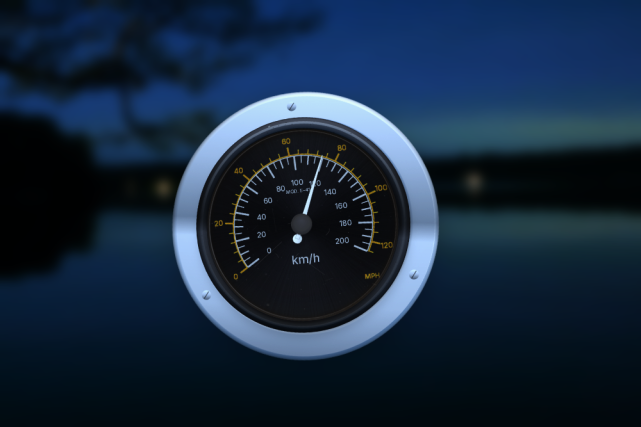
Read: value=120 unit=km/h
